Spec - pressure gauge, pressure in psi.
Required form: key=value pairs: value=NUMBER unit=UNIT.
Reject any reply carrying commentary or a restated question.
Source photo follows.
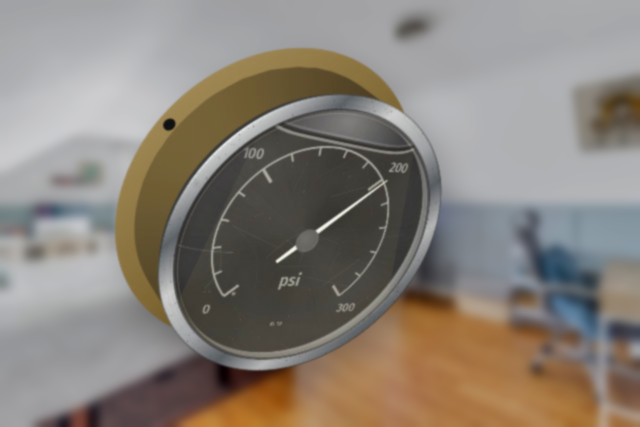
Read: value=200 unit=psi
